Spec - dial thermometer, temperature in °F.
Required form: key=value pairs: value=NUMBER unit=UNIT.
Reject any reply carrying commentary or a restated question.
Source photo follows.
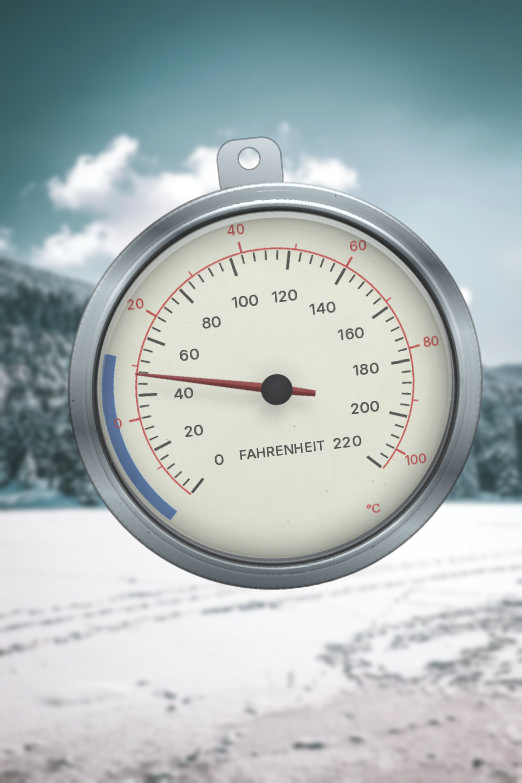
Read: value=48 unit=°F
